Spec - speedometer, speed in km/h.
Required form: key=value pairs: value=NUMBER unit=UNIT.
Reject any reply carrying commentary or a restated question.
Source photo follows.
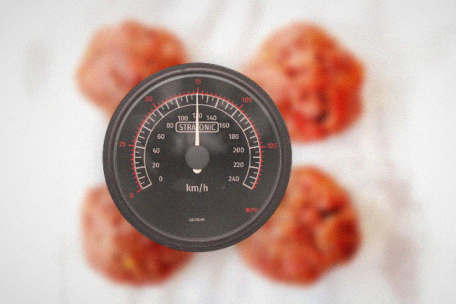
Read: value=120 unit=km/h
